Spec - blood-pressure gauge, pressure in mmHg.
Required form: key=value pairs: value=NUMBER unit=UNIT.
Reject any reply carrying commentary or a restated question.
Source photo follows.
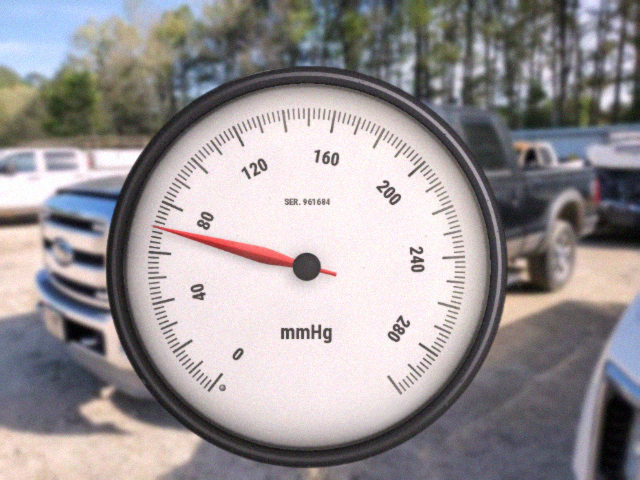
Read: value=70 unit=mmHg
